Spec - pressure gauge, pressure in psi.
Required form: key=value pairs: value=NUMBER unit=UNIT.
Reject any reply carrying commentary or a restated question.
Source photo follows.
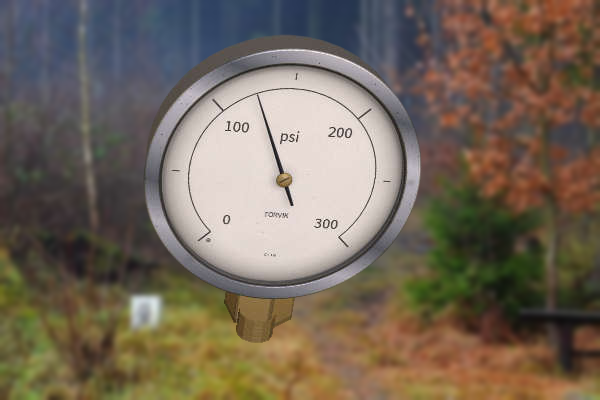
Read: value=125 unit=psi
